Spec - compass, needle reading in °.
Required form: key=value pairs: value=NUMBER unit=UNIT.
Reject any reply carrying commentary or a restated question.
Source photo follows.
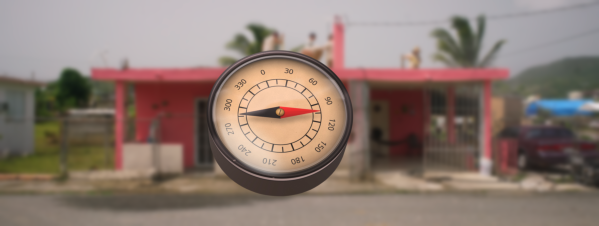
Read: value=105 unit=°
